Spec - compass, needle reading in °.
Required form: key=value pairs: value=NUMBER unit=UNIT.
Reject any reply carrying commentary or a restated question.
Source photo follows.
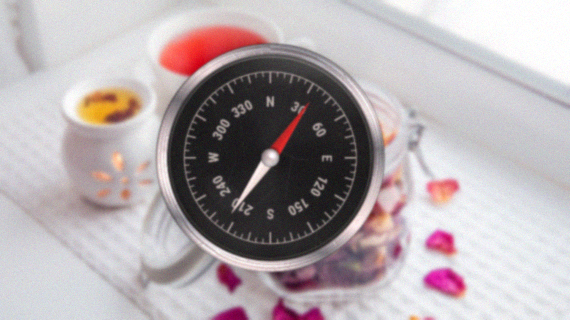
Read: value=35 unit=°
